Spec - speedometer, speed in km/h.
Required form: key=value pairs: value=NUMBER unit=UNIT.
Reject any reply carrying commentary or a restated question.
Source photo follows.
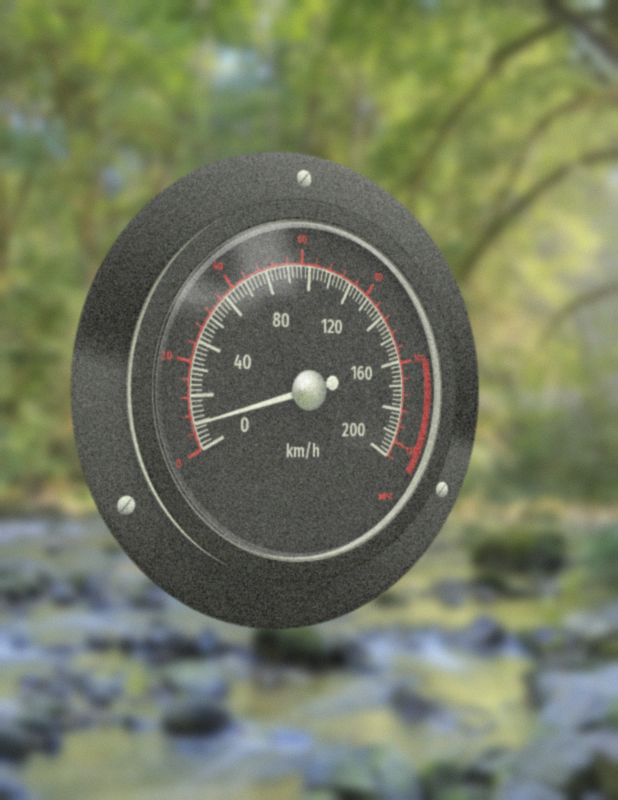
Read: value=10 unit=km/h
